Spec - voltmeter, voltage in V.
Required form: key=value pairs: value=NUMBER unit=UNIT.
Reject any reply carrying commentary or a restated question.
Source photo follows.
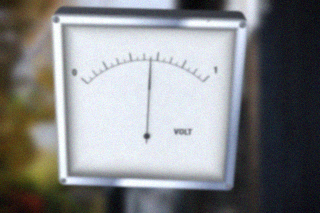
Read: value=0.55 unit=V
